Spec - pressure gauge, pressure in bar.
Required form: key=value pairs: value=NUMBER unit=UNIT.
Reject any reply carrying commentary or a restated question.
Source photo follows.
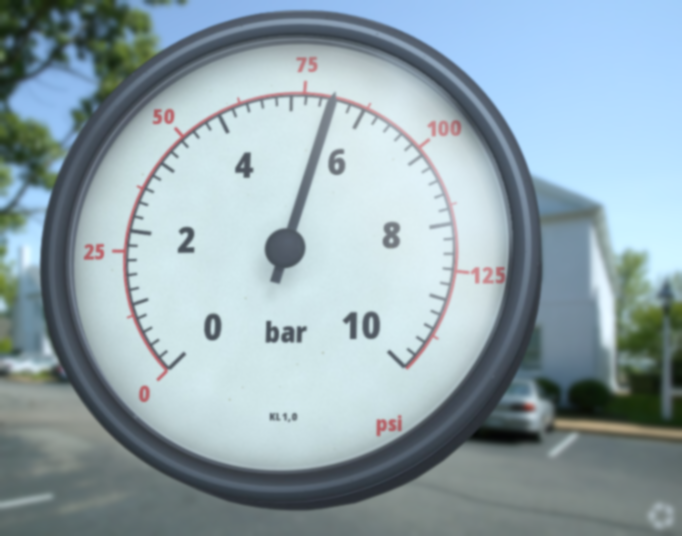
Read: value=5.6 unit=bar
